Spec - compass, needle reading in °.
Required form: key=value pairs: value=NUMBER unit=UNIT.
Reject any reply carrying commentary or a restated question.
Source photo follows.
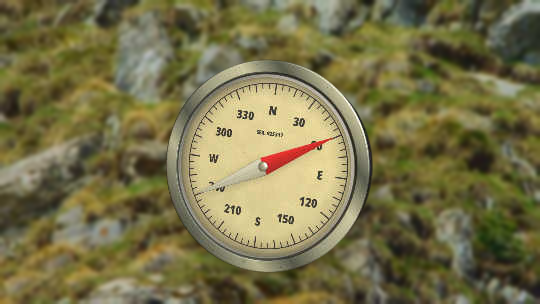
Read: value=60 unit=°
